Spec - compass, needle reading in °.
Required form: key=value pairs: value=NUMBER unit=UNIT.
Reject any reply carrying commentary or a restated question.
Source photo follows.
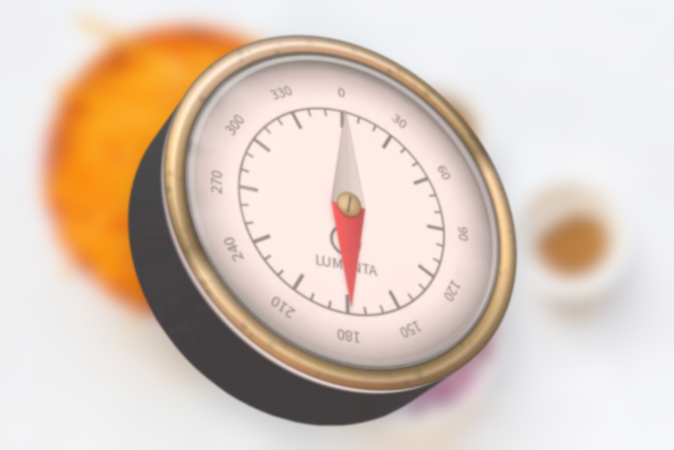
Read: value=180 unit=°
